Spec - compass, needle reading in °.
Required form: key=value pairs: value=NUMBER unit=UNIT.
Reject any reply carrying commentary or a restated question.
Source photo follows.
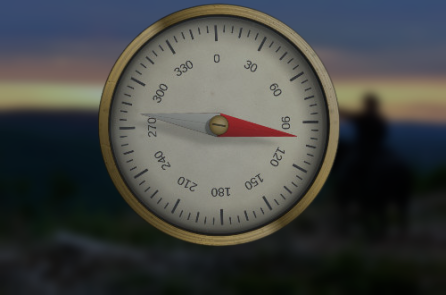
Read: value=100 unit=°
